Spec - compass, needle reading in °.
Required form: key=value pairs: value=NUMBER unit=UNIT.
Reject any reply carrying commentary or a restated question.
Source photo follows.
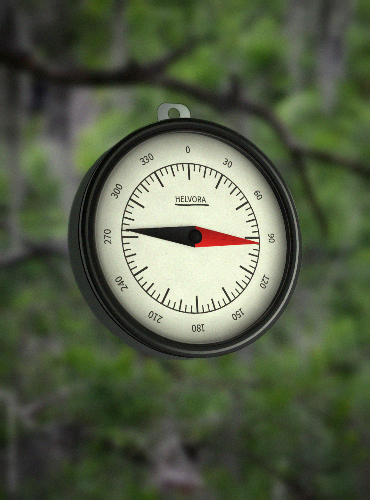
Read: value=95 unit=°
